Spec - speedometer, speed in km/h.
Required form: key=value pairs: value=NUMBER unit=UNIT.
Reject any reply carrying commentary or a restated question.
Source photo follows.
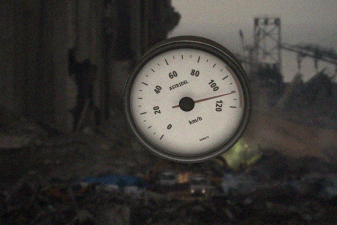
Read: value=110 unit=km/h
